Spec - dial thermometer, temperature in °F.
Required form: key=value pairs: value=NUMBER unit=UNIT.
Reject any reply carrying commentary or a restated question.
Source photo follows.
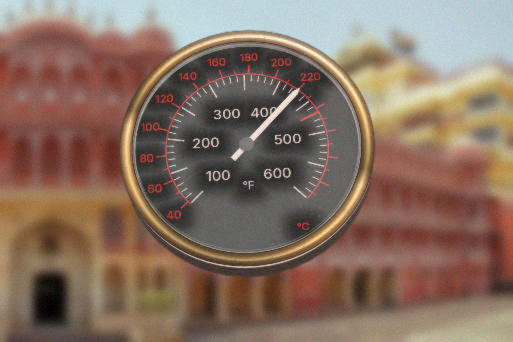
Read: value=430 unit=°F
